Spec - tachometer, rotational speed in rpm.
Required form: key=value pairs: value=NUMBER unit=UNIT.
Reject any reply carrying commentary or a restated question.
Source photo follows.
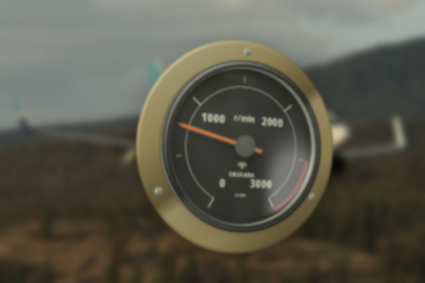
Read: value=750 unit=rpm
